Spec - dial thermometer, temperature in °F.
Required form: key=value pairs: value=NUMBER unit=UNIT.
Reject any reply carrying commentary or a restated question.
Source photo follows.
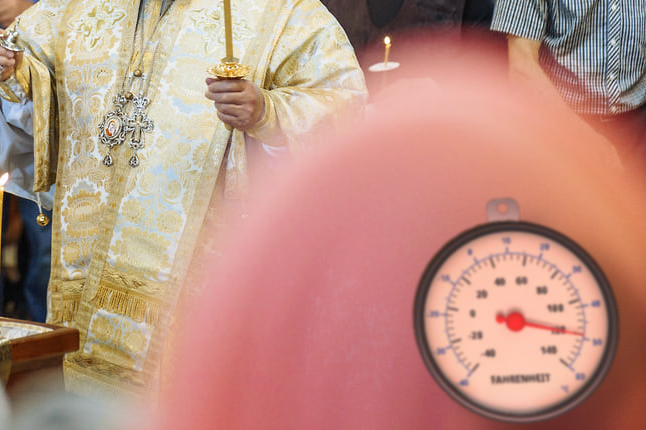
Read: value=120 unit=°F
